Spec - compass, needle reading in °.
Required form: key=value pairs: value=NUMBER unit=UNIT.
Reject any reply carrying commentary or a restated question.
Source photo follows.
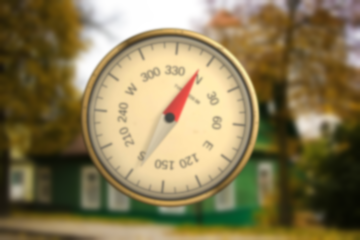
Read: value=355 unit=°
